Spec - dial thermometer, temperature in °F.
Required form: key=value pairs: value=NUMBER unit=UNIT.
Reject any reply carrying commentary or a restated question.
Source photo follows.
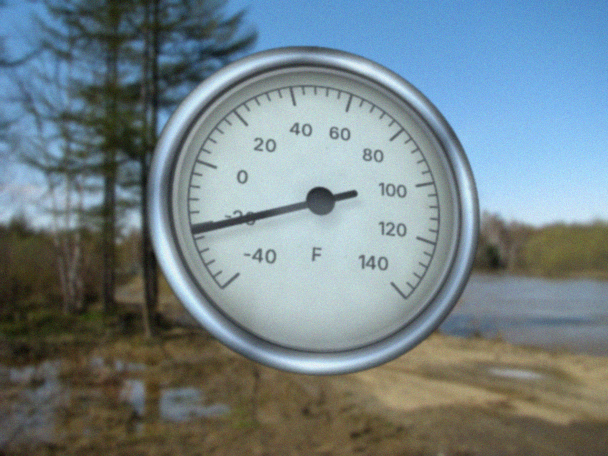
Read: value=-22 unit=°F
